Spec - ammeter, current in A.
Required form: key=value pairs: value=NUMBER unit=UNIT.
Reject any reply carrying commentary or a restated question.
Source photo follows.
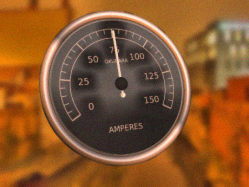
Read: value=75 unit=A
